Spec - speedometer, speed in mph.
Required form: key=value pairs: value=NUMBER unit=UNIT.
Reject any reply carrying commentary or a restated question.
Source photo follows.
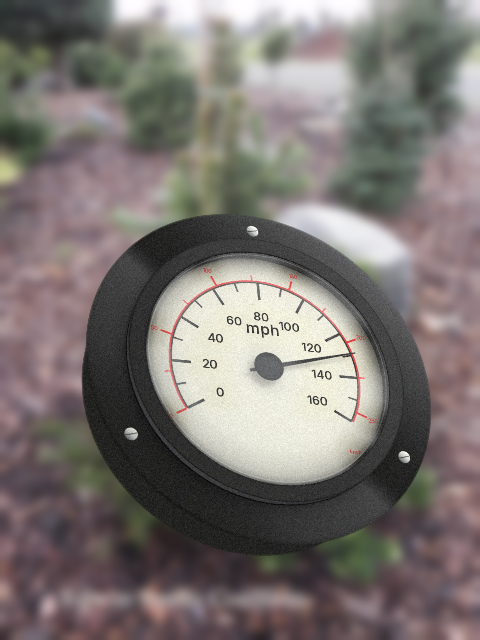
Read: value=130 unit=mph
